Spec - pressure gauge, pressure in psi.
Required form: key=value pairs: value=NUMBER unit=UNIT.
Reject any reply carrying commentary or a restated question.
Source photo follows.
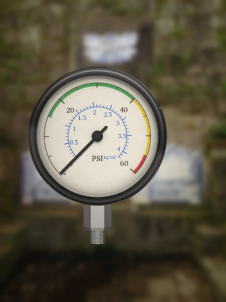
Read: value=0 unit=psi
